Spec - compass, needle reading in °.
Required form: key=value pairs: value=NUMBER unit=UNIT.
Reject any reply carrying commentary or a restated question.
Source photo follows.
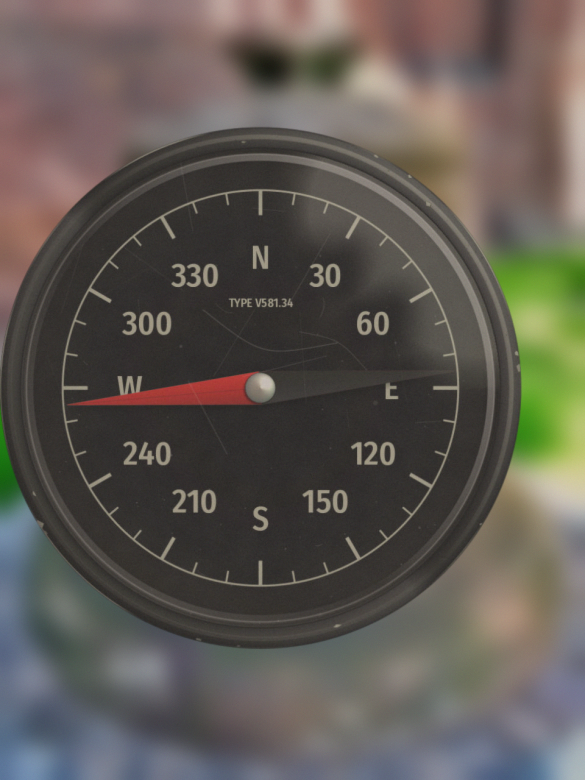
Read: value=265 unit=°
